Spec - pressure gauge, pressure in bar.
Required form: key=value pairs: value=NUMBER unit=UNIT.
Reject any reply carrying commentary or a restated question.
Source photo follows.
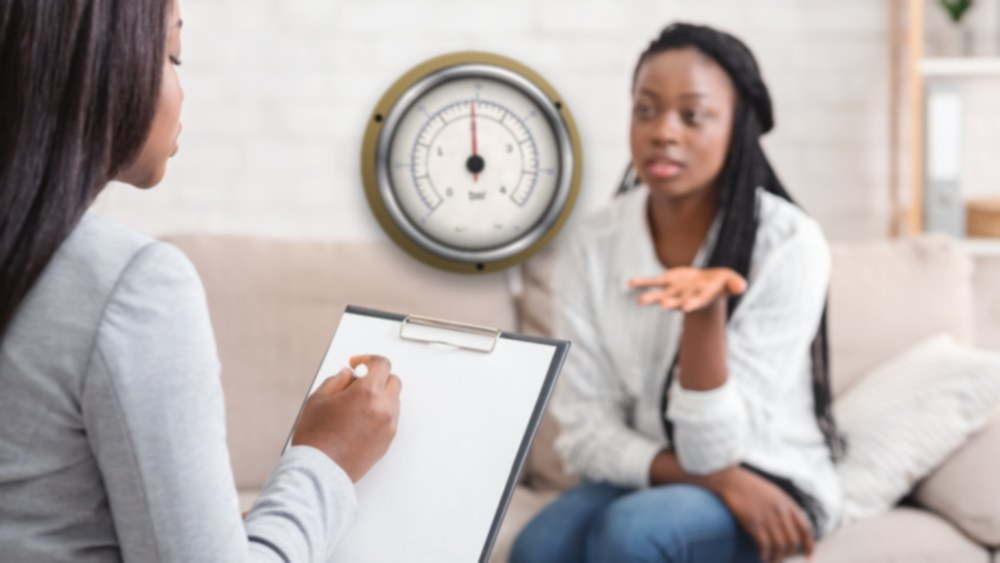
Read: value=2 unit=bar
